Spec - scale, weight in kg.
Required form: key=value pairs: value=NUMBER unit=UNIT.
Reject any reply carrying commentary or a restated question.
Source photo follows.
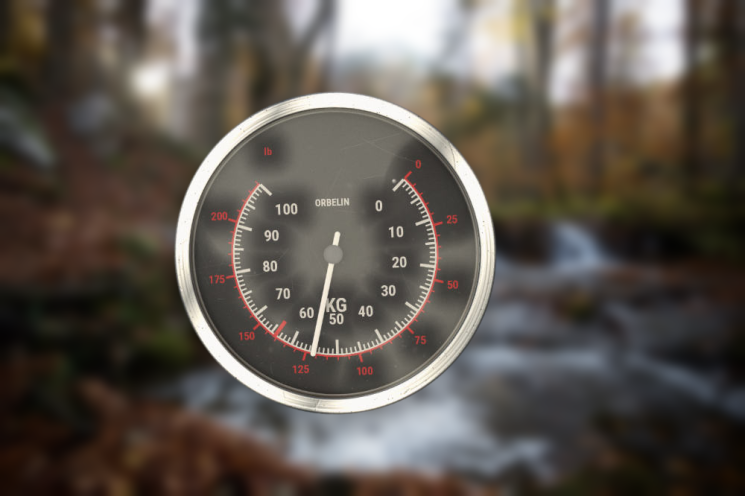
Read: value=55 unit=kg
